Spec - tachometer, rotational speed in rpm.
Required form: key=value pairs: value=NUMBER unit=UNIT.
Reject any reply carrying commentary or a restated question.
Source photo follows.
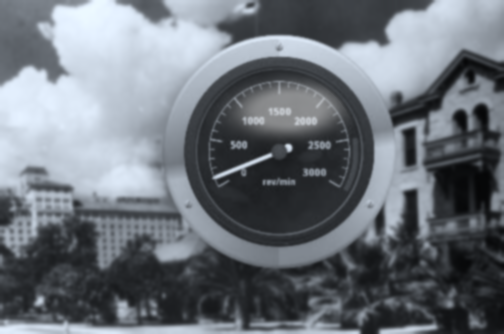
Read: value=100 unit=rpm
